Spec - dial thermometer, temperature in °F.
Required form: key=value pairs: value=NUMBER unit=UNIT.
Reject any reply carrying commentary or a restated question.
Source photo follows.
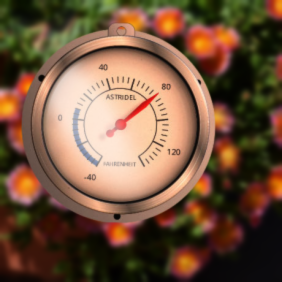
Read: value=80 unit=°F
